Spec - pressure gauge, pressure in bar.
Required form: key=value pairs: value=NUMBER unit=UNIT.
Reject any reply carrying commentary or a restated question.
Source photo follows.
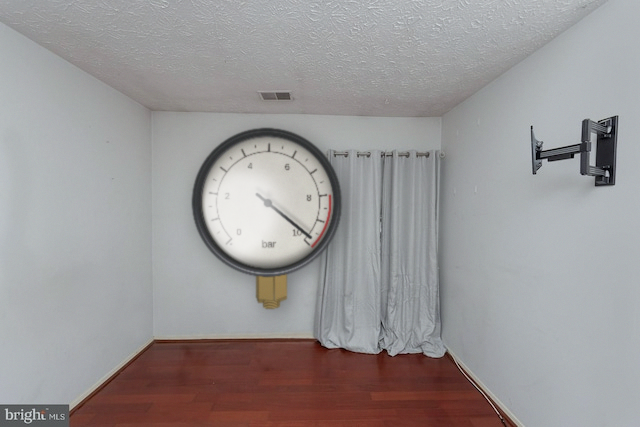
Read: value=9.75 unit=bar
